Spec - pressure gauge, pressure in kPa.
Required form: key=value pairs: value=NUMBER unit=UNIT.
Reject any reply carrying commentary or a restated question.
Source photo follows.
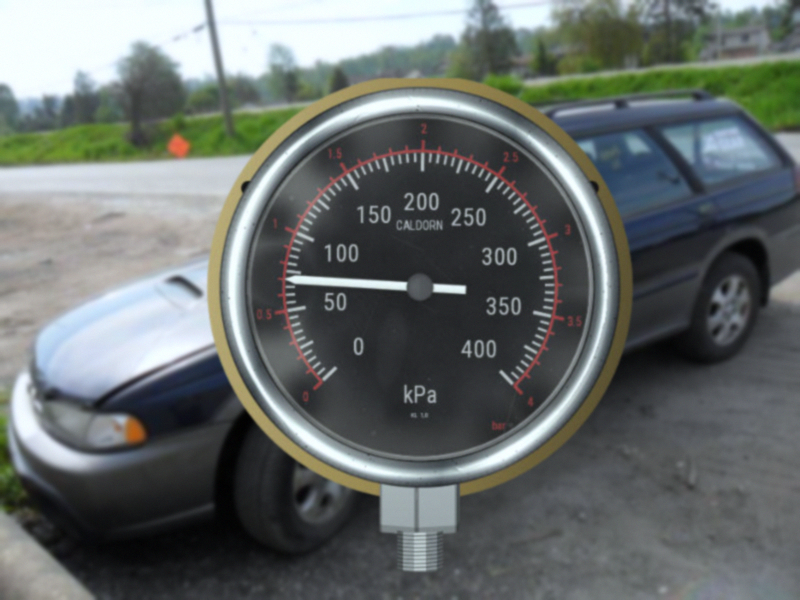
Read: value=70 unit=kPa
